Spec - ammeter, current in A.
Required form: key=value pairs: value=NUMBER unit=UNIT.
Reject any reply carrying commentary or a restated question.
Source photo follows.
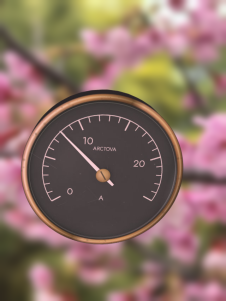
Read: value=8 unit=A
